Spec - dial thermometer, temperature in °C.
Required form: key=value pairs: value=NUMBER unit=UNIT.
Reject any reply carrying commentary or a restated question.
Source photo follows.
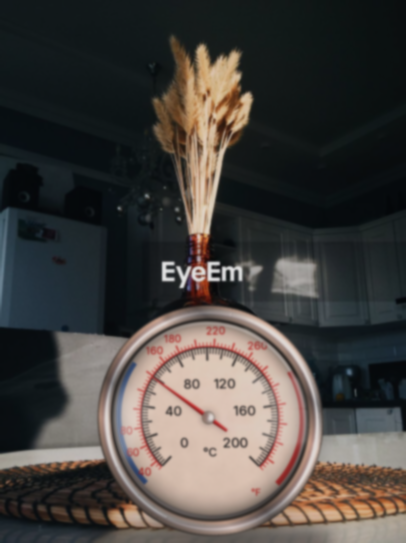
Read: value=60 unit=°C
